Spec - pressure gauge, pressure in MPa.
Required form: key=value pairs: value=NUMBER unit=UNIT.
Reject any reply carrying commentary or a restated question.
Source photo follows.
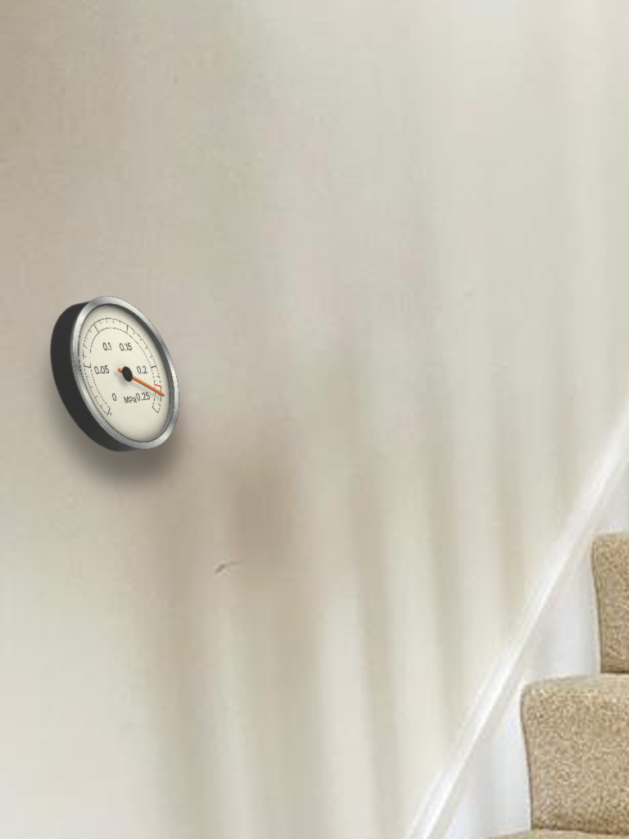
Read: value=0.23 unit=MPa
